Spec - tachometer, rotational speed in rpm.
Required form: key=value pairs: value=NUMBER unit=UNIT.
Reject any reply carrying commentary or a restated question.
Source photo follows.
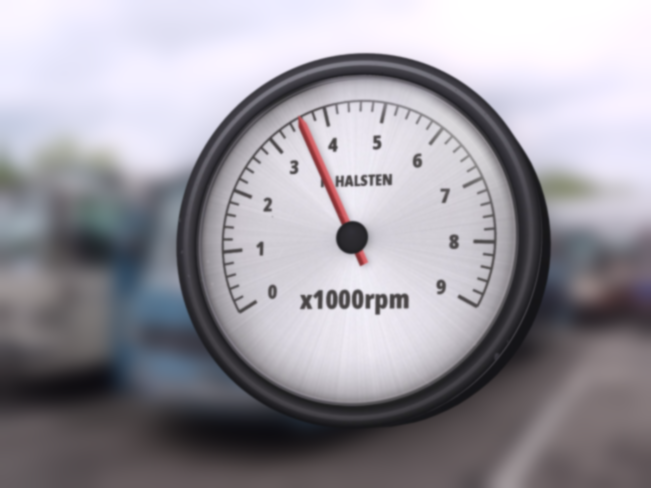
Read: value=3600 unit=rpm
